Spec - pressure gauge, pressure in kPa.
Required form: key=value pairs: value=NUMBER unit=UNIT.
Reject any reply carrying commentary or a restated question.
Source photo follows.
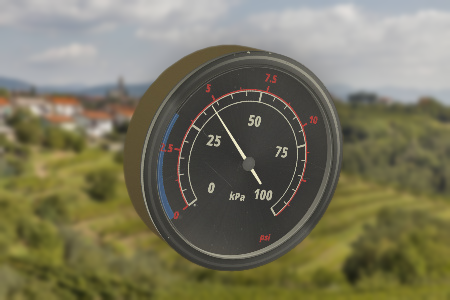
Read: value=32.5 unit=kPa
